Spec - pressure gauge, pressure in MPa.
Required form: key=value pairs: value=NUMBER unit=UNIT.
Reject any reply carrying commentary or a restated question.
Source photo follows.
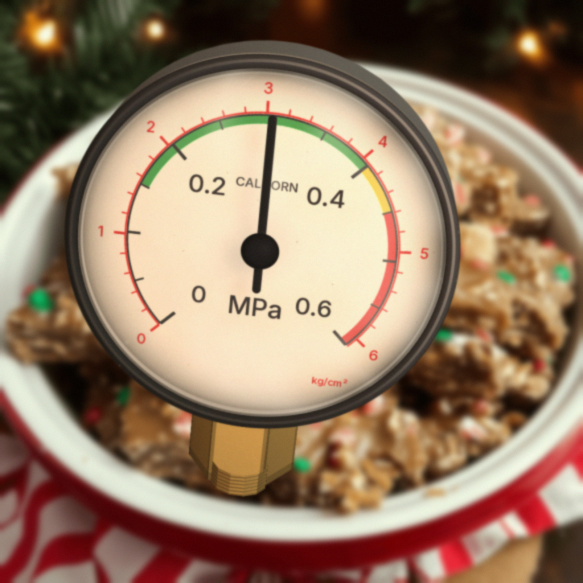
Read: value=0.3 unit=MPa
